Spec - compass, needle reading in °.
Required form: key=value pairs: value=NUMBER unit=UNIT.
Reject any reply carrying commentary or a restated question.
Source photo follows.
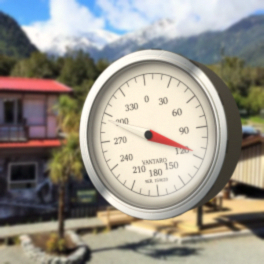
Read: value=115 unit=°
